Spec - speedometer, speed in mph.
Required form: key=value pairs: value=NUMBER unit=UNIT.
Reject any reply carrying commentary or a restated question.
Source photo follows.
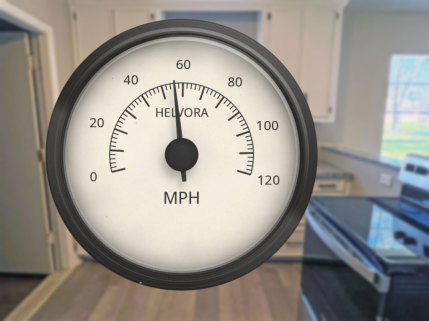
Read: value=56 unit=mph
